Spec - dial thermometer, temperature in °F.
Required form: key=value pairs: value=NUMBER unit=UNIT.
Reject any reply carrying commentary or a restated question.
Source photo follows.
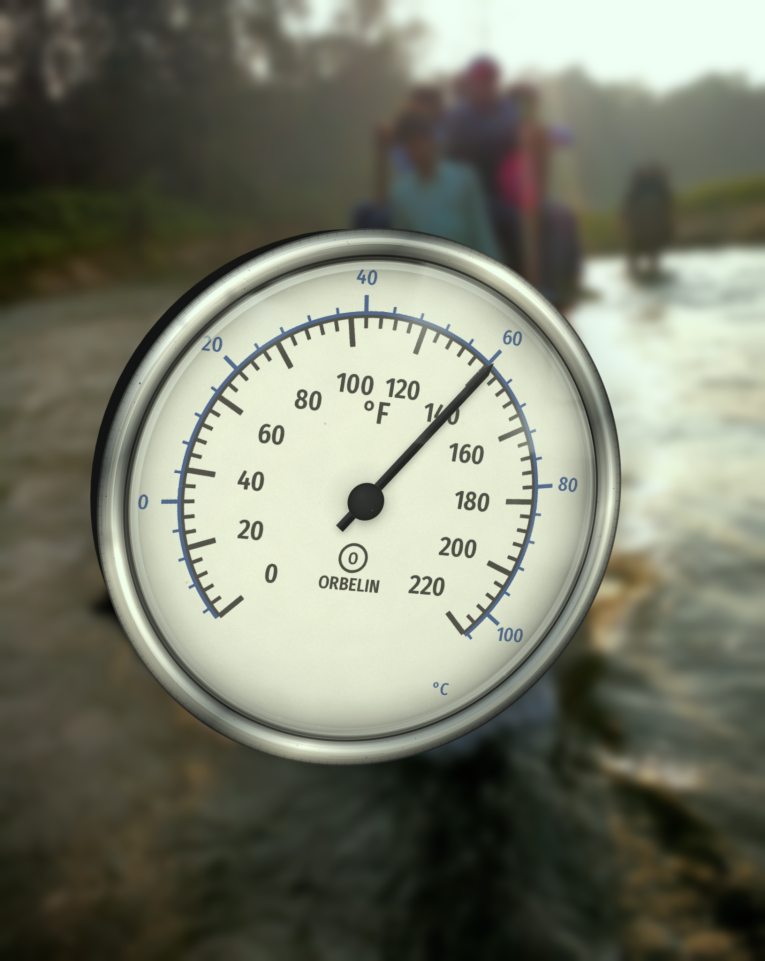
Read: value=140 unit=°F
